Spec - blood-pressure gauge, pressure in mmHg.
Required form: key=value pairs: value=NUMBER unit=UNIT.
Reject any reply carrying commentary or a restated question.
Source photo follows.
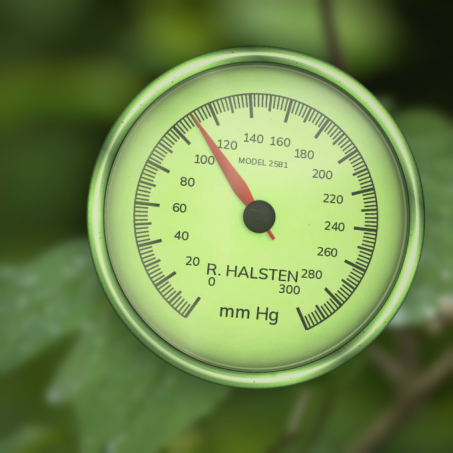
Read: value=110 unit=mmHg
